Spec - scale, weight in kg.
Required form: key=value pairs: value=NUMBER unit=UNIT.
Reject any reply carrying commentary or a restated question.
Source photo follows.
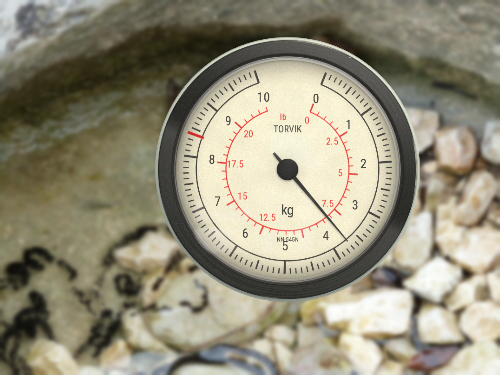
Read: value=3.7 unit=kg
